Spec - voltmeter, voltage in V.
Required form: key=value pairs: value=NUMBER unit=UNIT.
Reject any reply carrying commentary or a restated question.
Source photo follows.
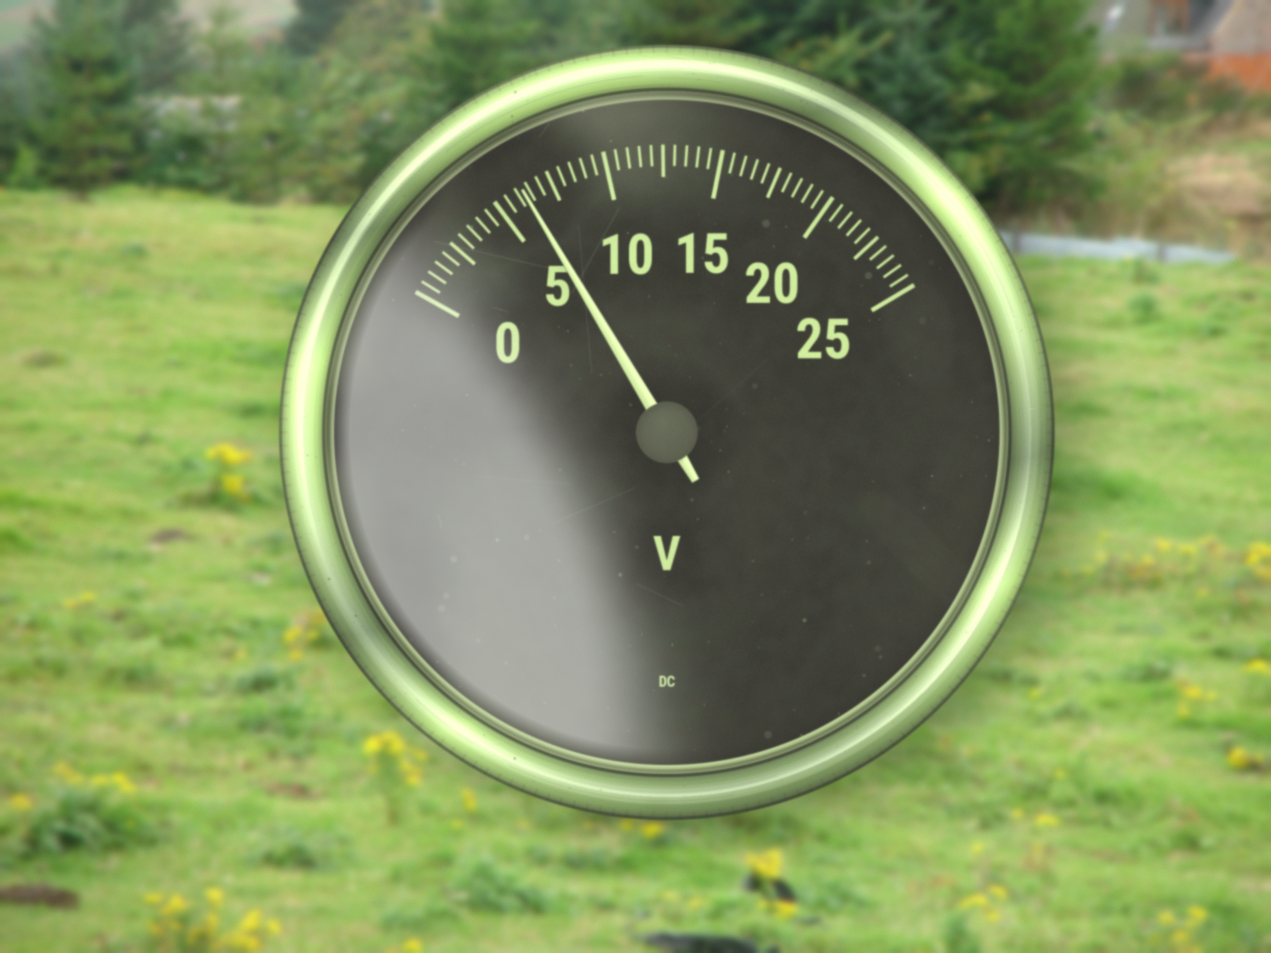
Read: value=6.25 unit=V
